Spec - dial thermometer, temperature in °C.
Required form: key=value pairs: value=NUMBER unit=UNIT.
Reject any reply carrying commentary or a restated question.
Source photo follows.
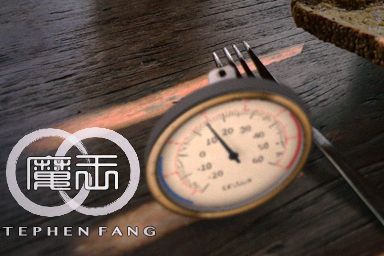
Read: value=15 unit=°C
